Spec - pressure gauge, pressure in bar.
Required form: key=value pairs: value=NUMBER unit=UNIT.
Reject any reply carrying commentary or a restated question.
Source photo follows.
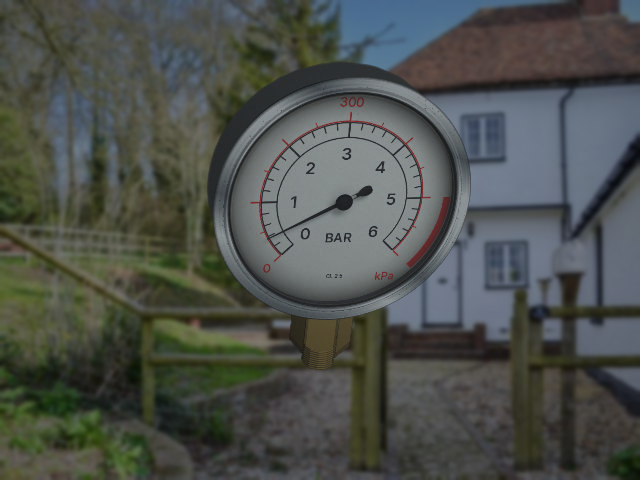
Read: value=0.4 unit=bar
